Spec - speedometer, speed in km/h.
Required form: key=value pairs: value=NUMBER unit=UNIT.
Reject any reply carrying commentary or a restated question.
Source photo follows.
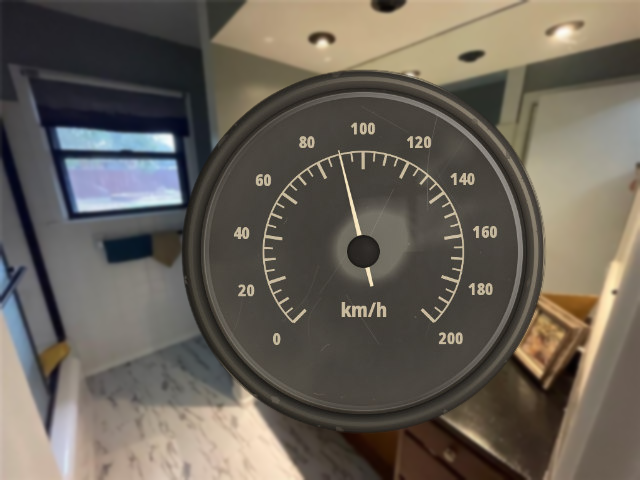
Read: value=90 unit=km/h
